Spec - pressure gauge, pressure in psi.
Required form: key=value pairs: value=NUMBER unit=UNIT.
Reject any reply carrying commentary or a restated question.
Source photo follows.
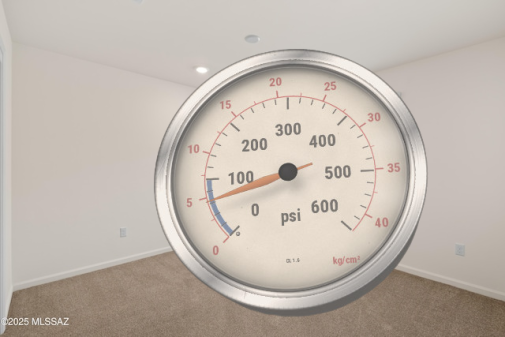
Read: value=60 unit=psi
